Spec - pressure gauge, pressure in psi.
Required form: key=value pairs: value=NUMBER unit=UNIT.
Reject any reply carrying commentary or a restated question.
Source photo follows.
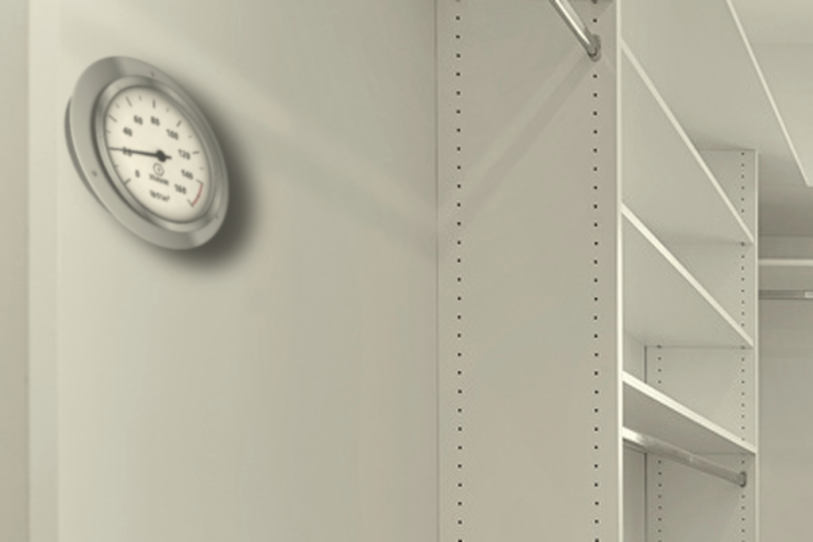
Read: value=20 unit=psi
